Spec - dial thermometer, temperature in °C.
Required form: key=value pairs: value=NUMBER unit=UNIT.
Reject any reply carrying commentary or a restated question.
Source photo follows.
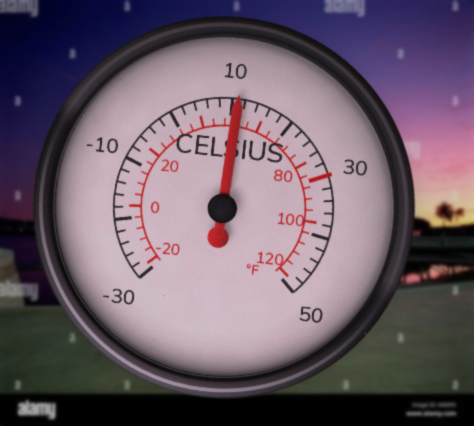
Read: value=11 unit=°C
